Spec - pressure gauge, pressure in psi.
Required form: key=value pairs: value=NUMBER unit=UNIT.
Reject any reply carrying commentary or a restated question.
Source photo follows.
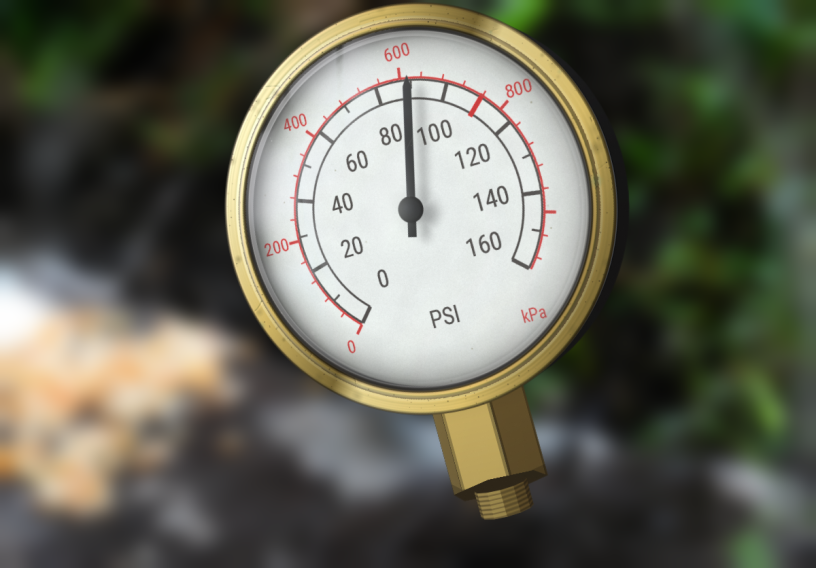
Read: value=90 unit=psi
